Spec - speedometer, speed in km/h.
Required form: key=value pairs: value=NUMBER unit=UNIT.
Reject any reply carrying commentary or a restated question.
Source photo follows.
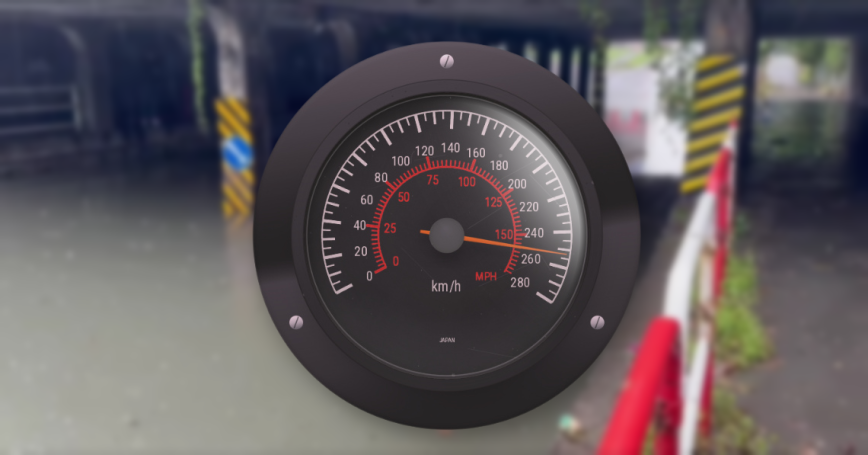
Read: value=252.5 unit=km/h
